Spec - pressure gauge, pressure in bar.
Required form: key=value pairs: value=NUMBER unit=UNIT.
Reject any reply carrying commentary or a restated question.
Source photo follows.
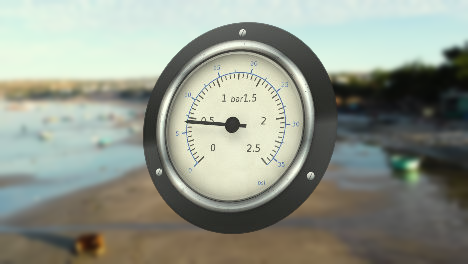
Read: value=0.45 unit=bar
